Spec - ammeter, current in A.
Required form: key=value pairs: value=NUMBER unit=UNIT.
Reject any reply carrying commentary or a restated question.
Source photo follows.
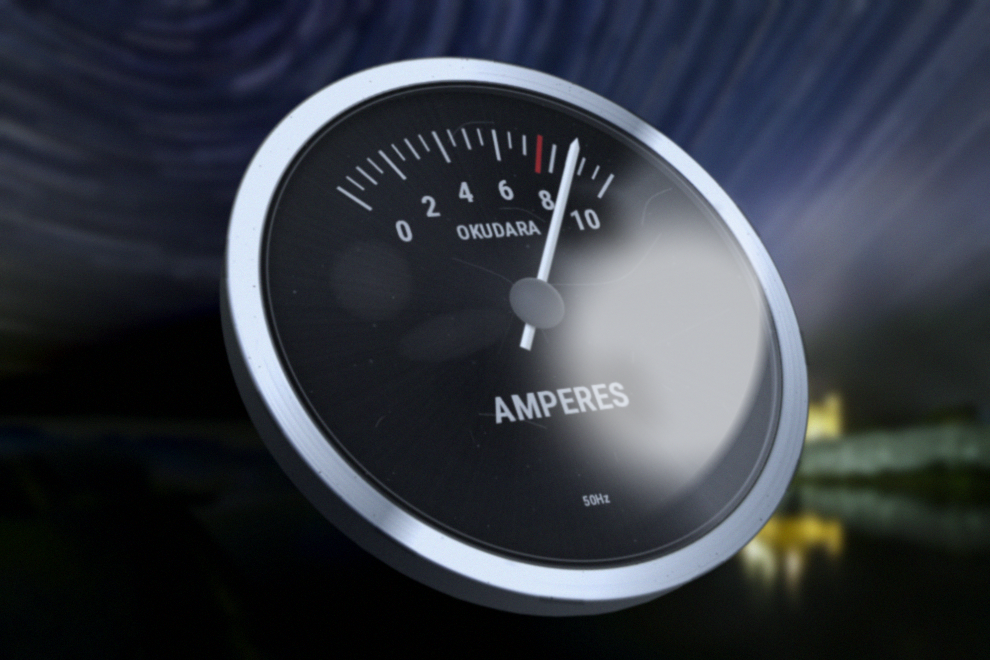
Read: value=8.5 unit=A
